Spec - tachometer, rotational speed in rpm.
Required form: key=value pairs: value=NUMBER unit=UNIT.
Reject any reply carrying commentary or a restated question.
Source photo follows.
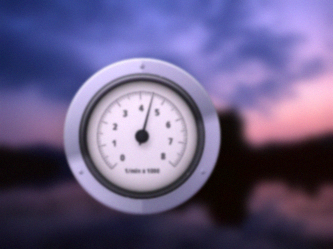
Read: value=4500 unit=rpm
